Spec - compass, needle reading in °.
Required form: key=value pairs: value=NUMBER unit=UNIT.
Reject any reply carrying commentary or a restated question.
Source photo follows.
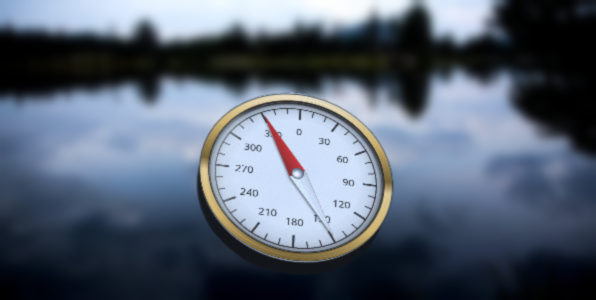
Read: value=330 unit=°
